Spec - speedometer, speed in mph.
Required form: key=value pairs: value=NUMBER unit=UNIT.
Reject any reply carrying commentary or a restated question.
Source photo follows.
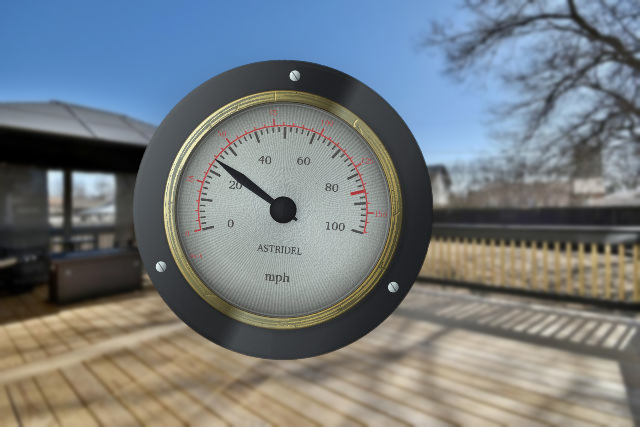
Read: value=24 unit=mph
